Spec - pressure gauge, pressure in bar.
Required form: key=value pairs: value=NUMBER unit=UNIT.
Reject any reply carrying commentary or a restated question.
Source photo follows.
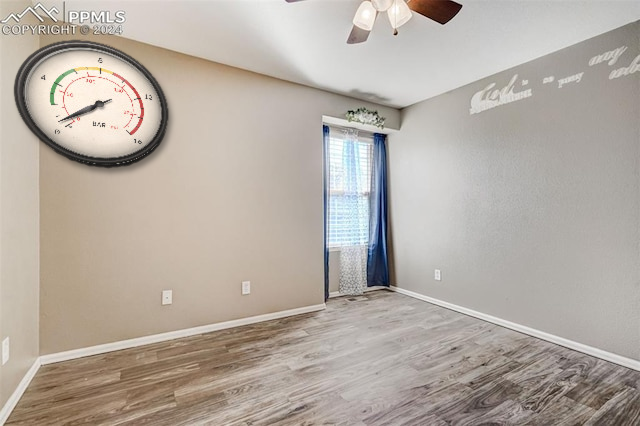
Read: value=0.5 unit=bar
